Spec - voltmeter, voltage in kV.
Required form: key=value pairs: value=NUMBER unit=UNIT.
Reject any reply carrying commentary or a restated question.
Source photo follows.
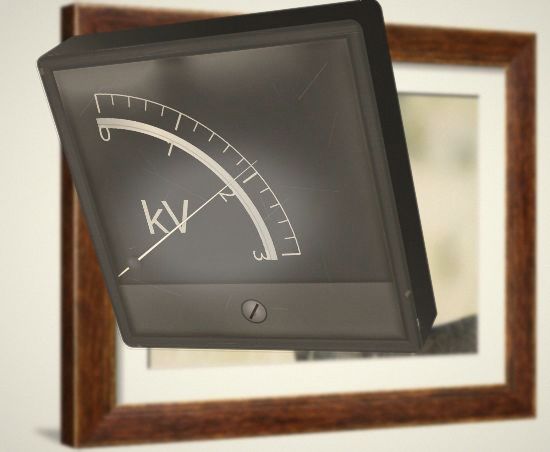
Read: value=1.9 unit=kV
